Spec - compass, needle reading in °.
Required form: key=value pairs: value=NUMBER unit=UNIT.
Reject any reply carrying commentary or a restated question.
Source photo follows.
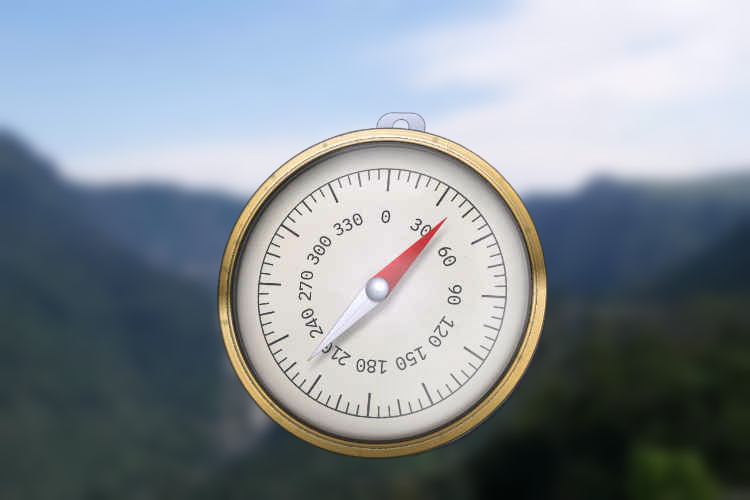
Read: value=40 unit=°
